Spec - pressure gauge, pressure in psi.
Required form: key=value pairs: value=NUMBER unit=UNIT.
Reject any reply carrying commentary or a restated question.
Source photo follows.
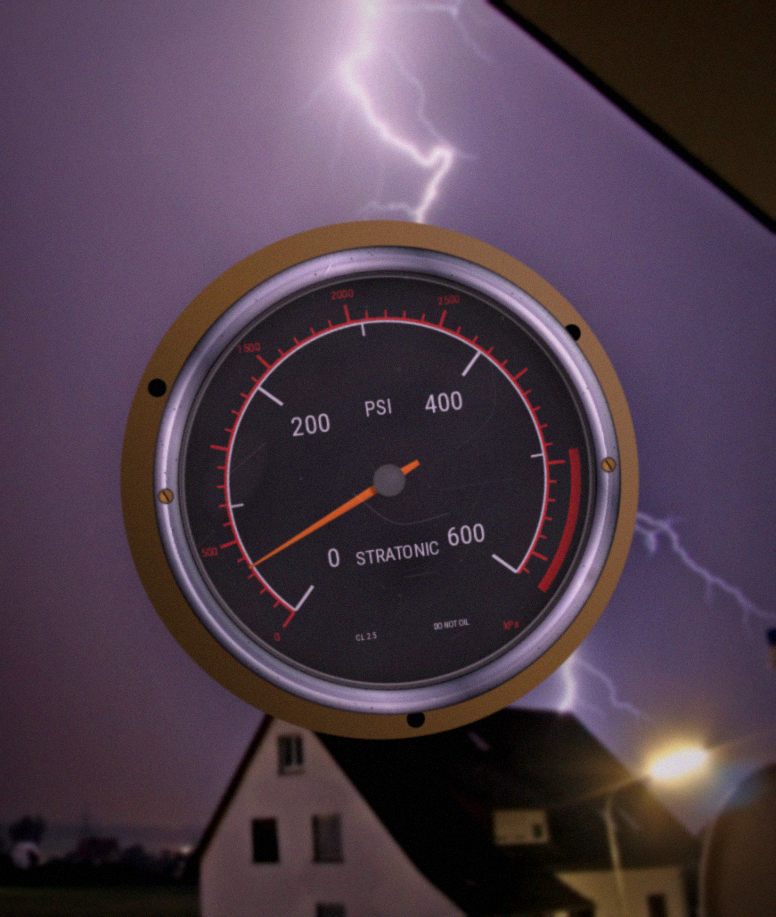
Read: value=50 unit=psi
